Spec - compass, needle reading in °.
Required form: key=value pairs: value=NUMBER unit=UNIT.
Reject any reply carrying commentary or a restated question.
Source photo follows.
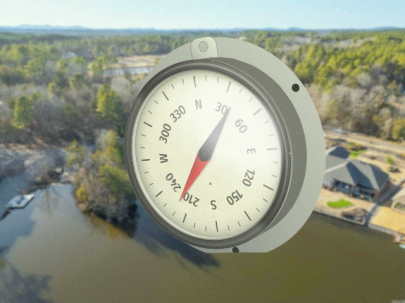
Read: value=220 unit=°
